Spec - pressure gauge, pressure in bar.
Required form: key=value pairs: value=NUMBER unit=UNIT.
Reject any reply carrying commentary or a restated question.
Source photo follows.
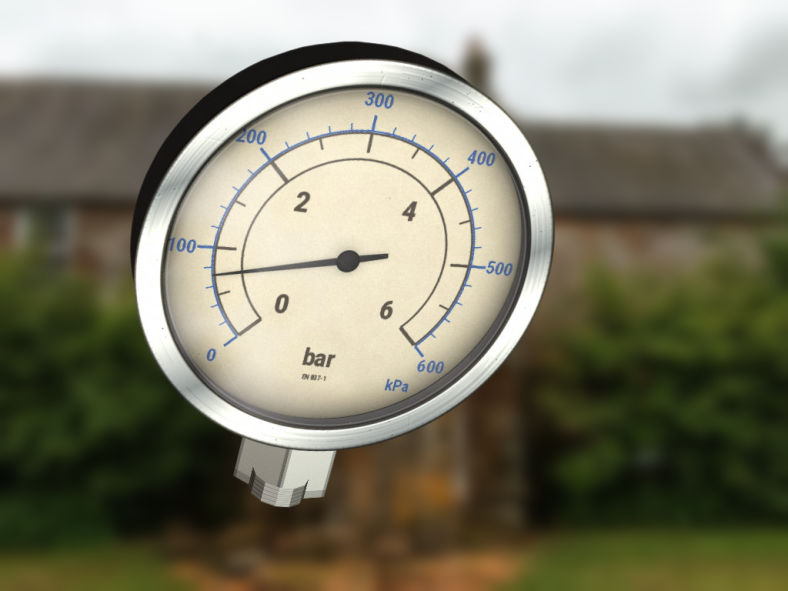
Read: value=0.75 unit=bar
